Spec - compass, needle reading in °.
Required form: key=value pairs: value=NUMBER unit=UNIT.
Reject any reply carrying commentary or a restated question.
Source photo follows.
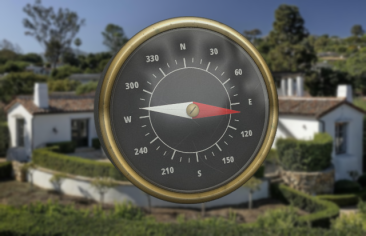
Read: value=100 unit=°
